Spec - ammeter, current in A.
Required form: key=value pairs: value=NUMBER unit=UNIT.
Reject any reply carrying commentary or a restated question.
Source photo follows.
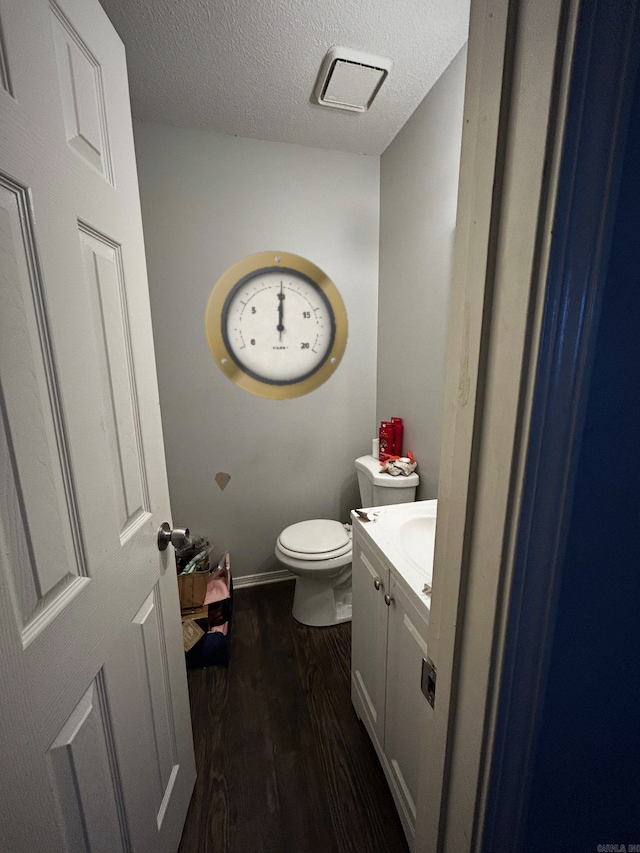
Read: value=10 unit=A
